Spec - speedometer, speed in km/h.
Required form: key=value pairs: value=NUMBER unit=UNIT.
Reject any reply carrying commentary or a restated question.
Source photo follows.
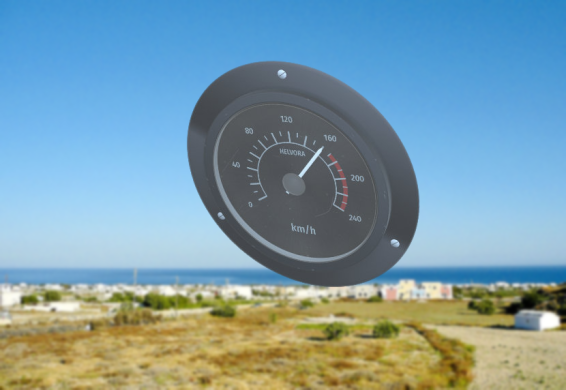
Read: value=160 unit=km/h
